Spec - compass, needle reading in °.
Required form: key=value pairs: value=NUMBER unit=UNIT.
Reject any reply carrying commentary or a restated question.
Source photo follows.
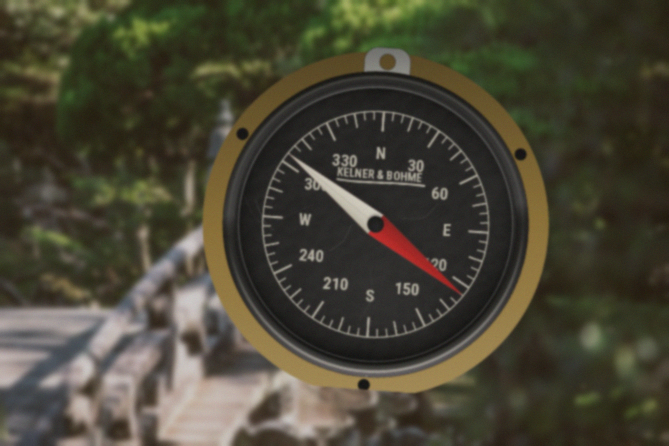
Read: value=125 unit=°
